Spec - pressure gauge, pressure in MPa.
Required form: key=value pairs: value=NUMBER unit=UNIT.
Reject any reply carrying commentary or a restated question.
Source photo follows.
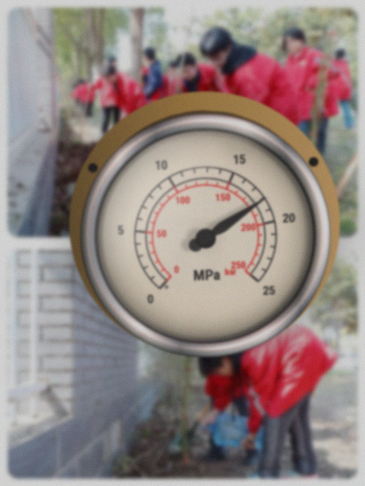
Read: value=18 unit=MPa
